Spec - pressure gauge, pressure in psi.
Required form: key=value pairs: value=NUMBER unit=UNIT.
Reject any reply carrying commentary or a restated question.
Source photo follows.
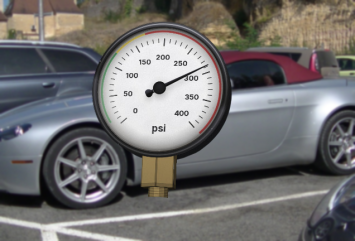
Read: value=290 unit=psi
